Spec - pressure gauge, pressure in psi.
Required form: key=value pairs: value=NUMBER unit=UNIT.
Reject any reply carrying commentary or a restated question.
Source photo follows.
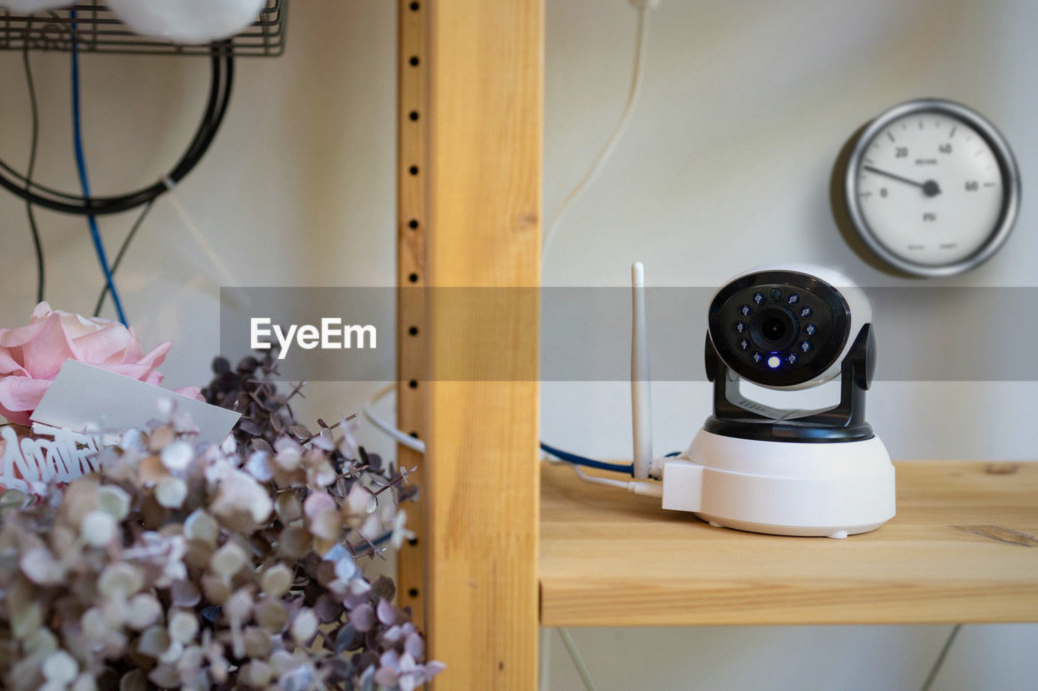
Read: value=7.5 unit=psi
